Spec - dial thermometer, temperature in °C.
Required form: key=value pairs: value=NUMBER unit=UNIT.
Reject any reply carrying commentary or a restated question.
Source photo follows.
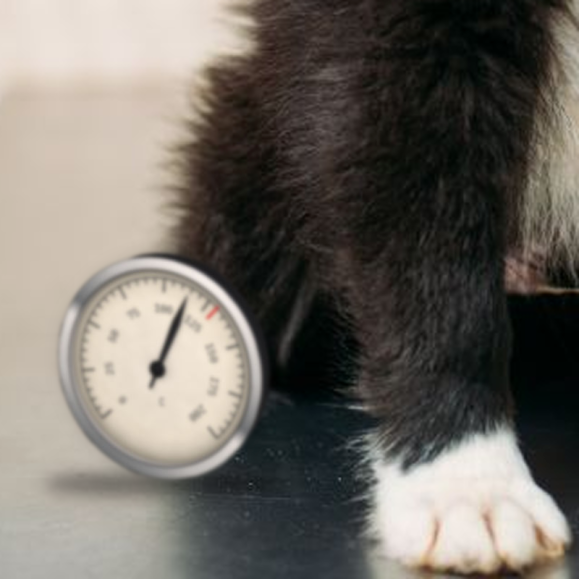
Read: value=115 unit=°C
